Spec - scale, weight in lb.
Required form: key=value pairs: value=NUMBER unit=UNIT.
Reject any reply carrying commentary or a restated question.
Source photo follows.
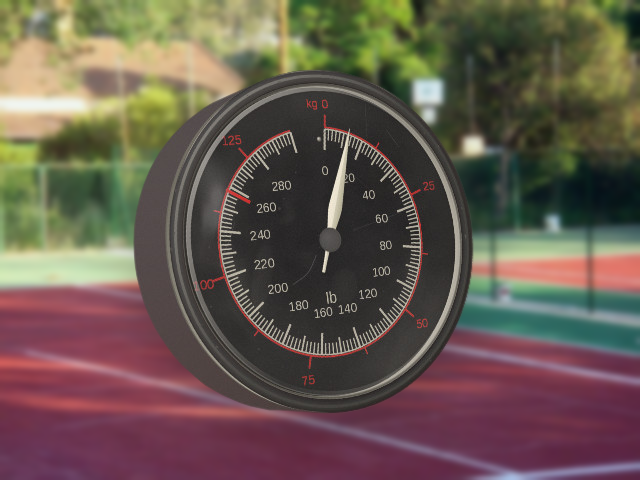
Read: value=10 unit=lb
